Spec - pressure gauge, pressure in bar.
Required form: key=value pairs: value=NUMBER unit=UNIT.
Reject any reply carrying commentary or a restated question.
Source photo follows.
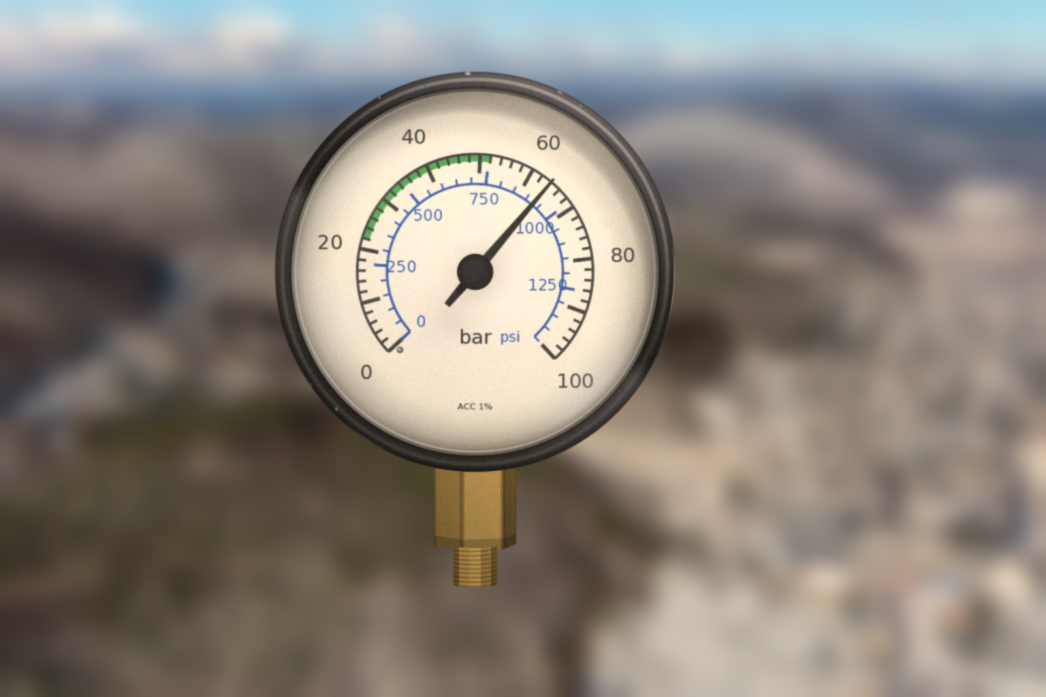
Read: value=64 unit=bar
